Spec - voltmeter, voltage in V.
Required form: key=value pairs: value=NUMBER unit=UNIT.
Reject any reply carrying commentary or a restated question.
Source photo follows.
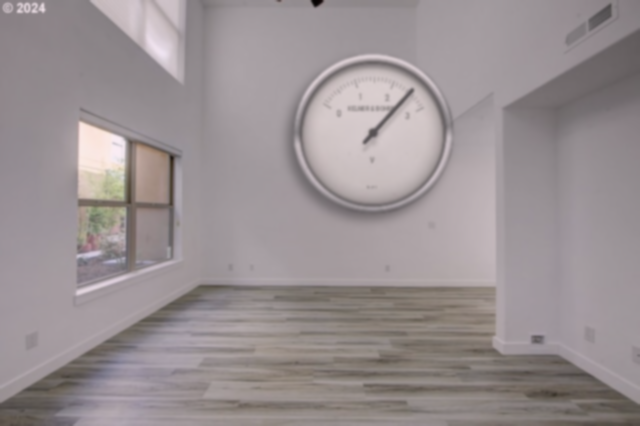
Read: value=2.5 unit=V
